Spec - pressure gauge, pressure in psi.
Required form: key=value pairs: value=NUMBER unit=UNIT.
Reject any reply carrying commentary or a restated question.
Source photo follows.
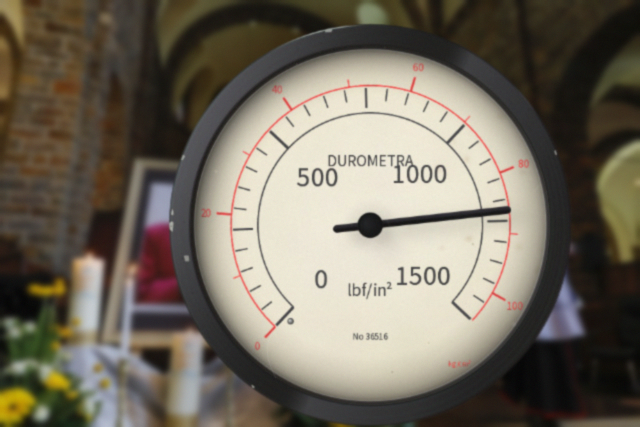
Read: value=1225 unit=psi
